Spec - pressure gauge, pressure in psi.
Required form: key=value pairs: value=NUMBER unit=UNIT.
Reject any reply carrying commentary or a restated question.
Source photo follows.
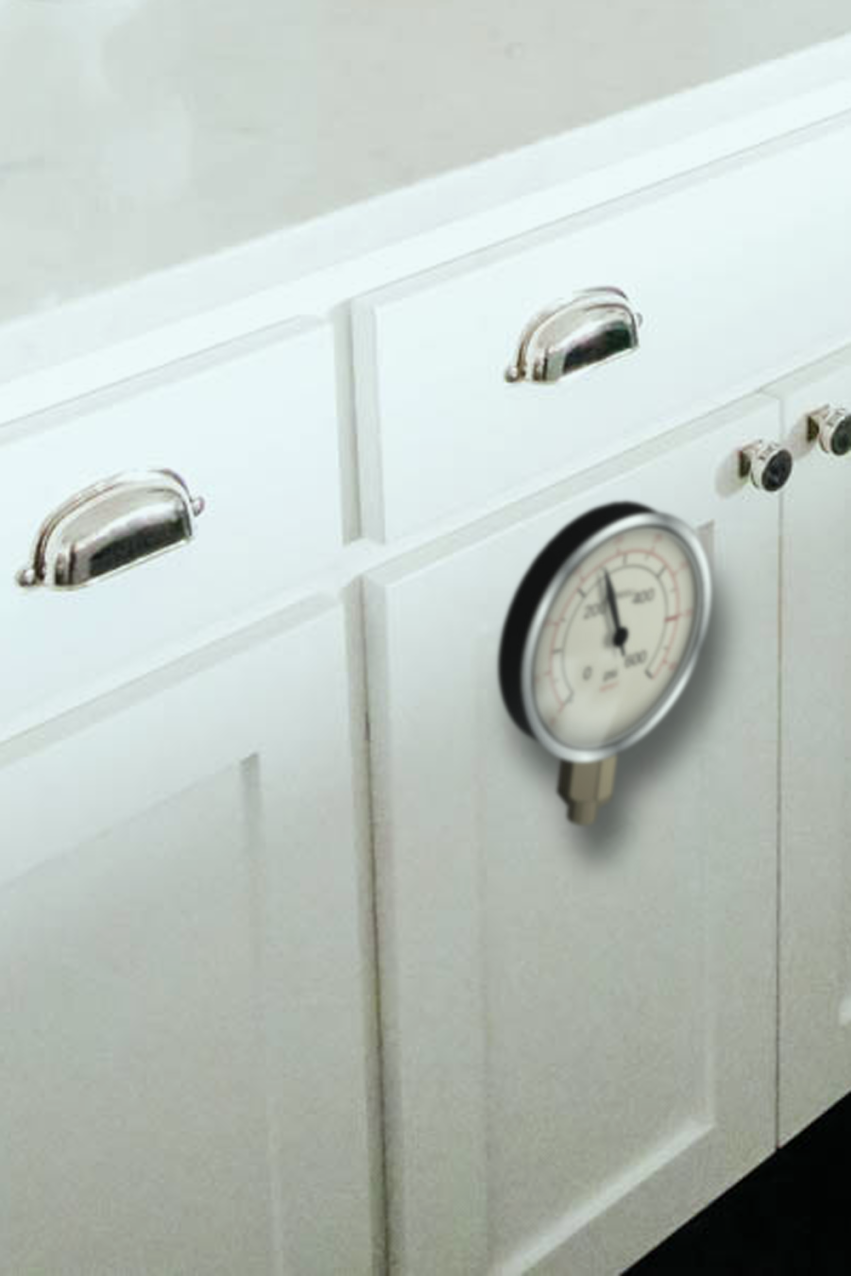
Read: value=250 unit=psi
